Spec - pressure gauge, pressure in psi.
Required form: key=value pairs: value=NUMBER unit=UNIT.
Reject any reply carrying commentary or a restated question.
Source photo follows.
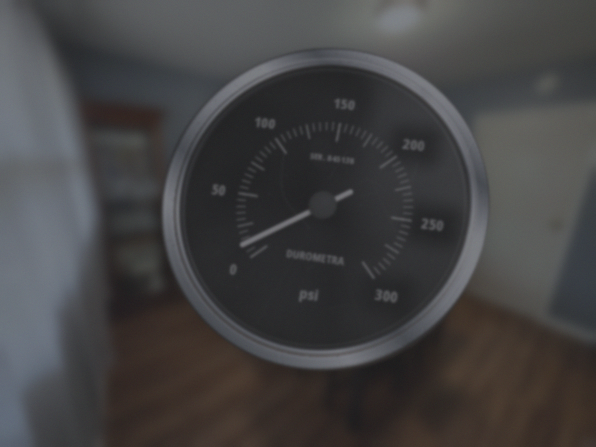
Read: value=10 unit=psi
